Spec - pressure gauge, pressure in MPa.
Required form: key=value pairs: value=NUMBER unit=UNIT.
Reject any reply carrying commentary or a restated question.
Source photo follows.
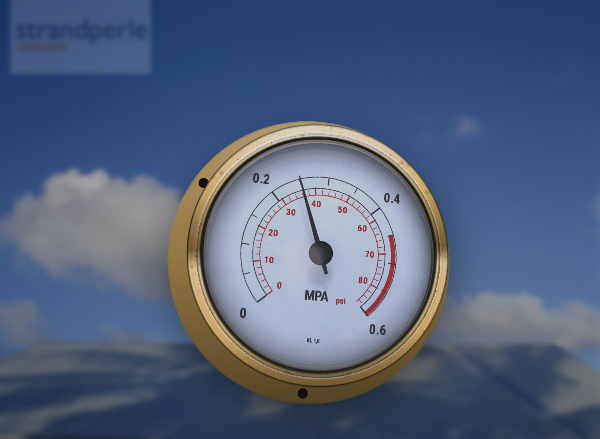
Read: value=0.25 unit=MPa
